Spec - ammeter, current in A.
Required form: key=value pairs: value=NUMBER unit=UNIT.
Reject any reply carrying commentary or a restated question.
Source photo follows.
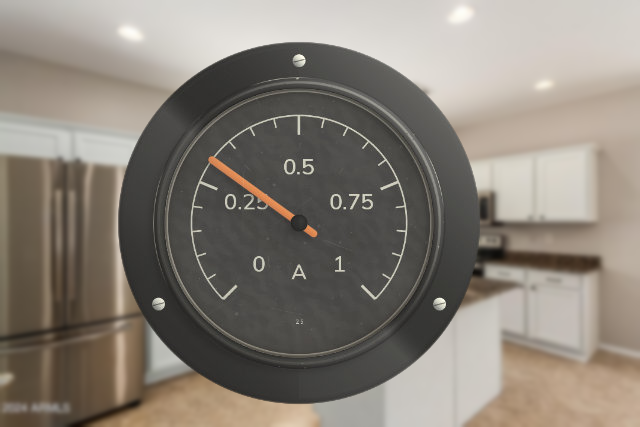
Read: value=0.3 unit=A
